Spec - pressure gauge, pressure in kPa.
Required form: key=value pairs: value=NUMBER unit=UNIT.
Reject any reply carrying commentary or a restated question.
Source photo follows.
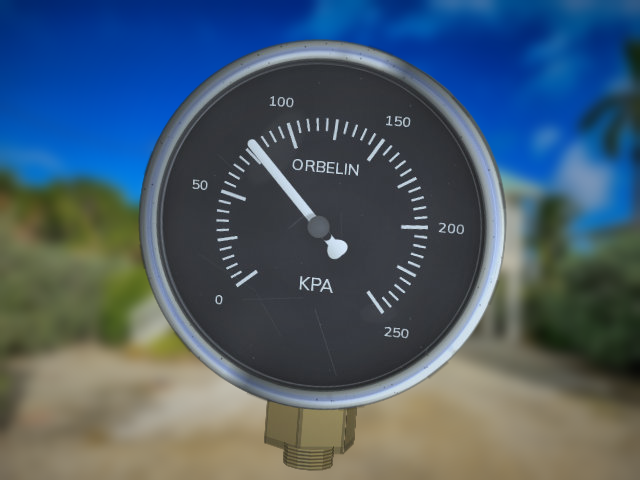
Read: value=80 unit=kPa
